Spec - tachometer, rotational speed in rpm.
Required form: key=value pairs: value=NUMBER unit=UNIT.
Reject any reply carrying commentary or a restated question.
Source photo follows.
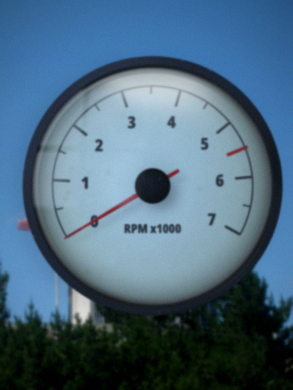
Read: value=0 unit=rpm
